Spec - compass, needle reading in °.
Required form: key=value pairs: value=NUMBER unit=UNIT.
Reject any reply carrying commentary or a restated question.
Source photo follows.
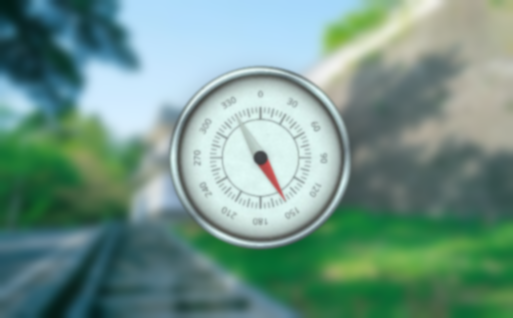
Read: value=150 unit=°
